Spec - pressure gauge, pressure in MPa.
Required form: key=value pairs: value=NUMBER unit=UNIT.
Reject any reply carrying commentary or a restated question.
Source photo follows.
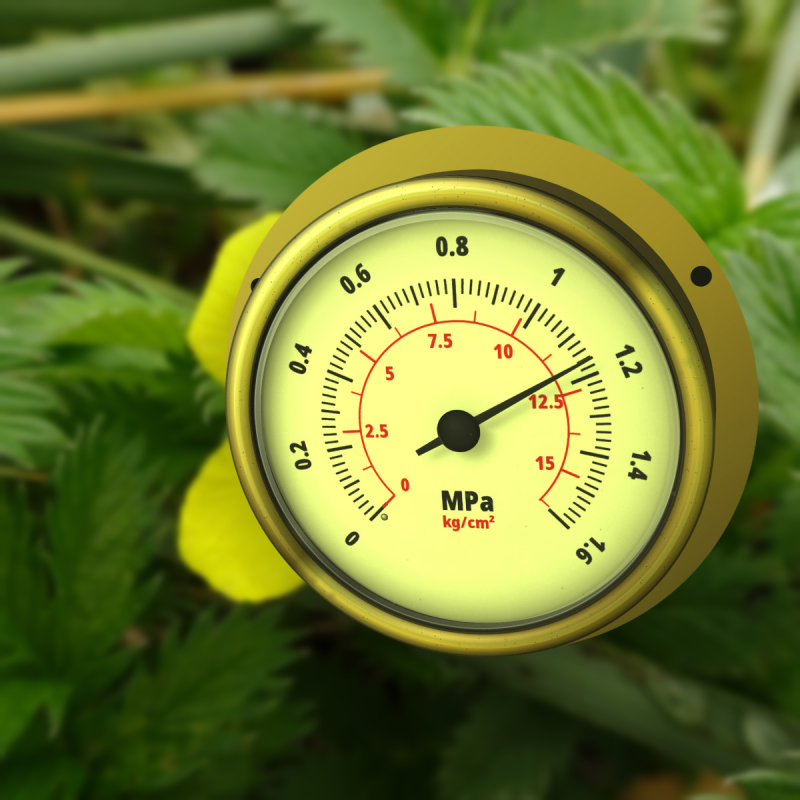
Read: value=1.16 unit=MPa
